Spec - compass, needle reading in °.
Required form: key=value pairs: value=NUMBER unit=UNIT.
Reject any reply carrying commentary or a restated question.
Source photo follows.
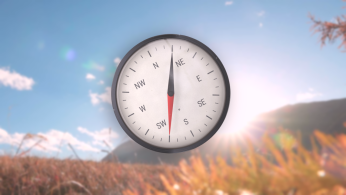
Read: value=210 unit=°
